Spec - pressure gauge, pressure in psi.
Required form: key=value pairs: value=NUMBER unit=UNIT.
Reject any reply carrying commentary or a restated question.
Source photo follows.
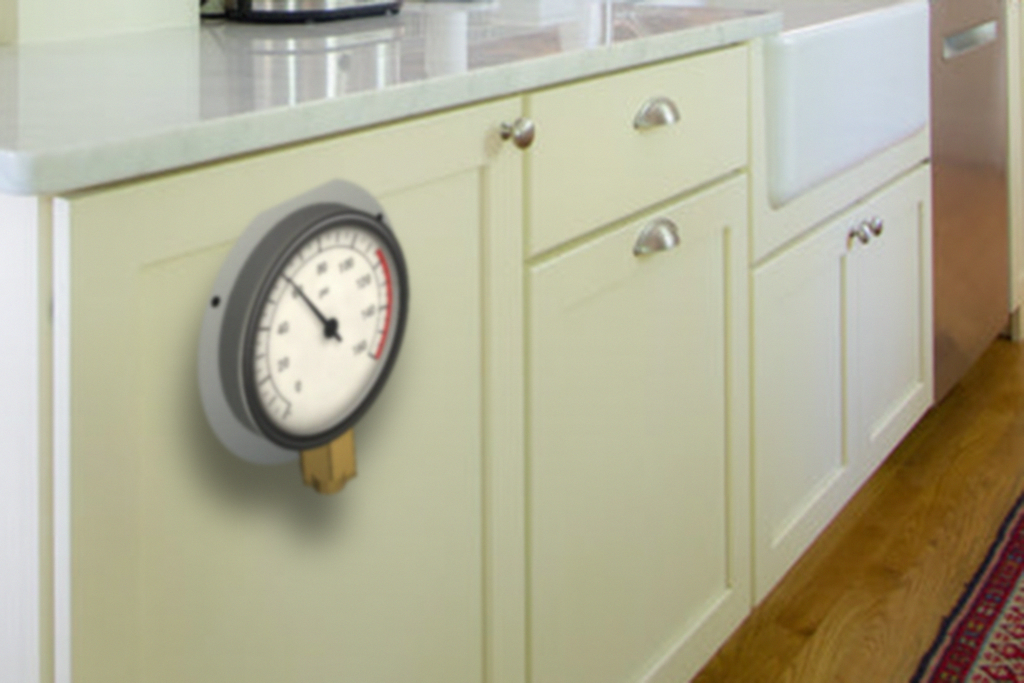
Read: value=60 unit=psi
